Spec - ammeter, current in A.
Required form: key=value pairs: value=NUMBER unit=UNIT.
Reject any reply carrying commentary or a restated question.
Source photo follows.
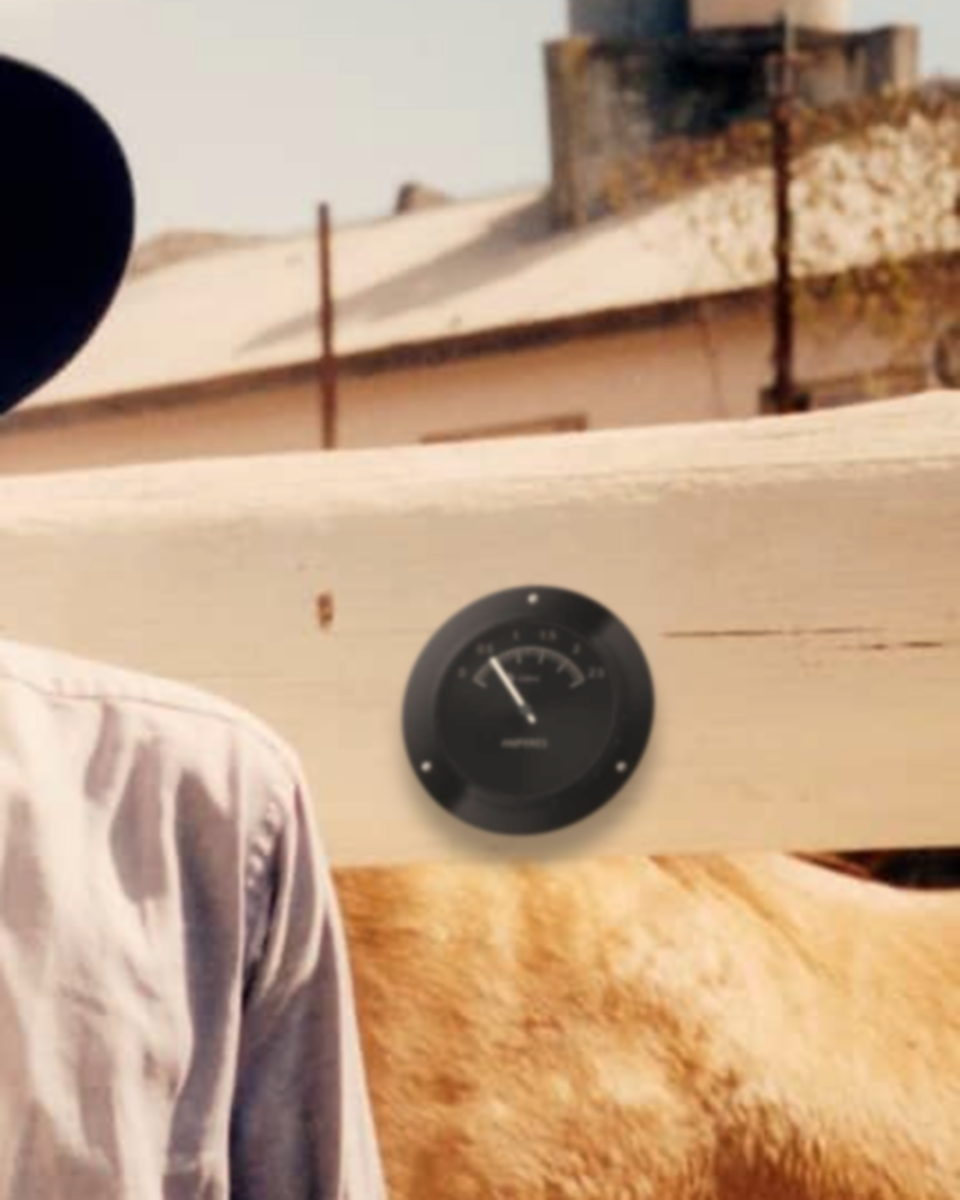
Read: value=0.5 unit=A
